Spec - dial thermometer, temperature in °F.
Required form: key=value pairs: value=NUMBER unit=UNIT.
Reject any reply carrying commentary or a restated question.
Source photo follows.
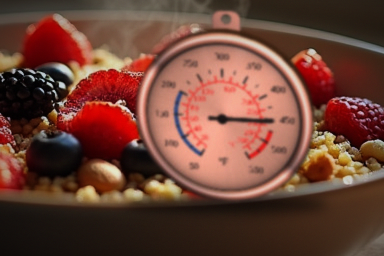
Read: value=450 unit=°F
